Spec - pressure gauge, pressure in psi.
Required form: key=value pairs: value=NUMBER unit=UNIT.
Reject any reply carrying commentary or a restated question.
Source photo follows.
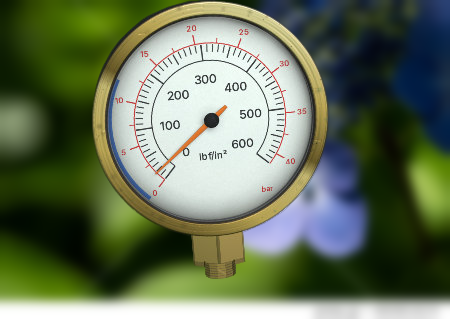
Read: value=20 unit=psi
